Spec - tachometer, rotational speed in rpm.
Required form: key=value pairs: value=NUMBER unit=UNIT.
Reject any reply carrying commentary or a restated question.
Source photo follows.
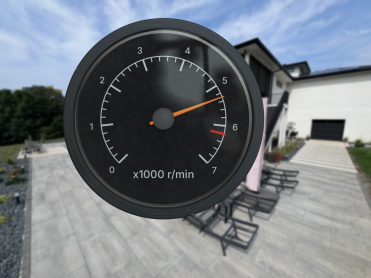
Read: value=5300 unit=rpm
